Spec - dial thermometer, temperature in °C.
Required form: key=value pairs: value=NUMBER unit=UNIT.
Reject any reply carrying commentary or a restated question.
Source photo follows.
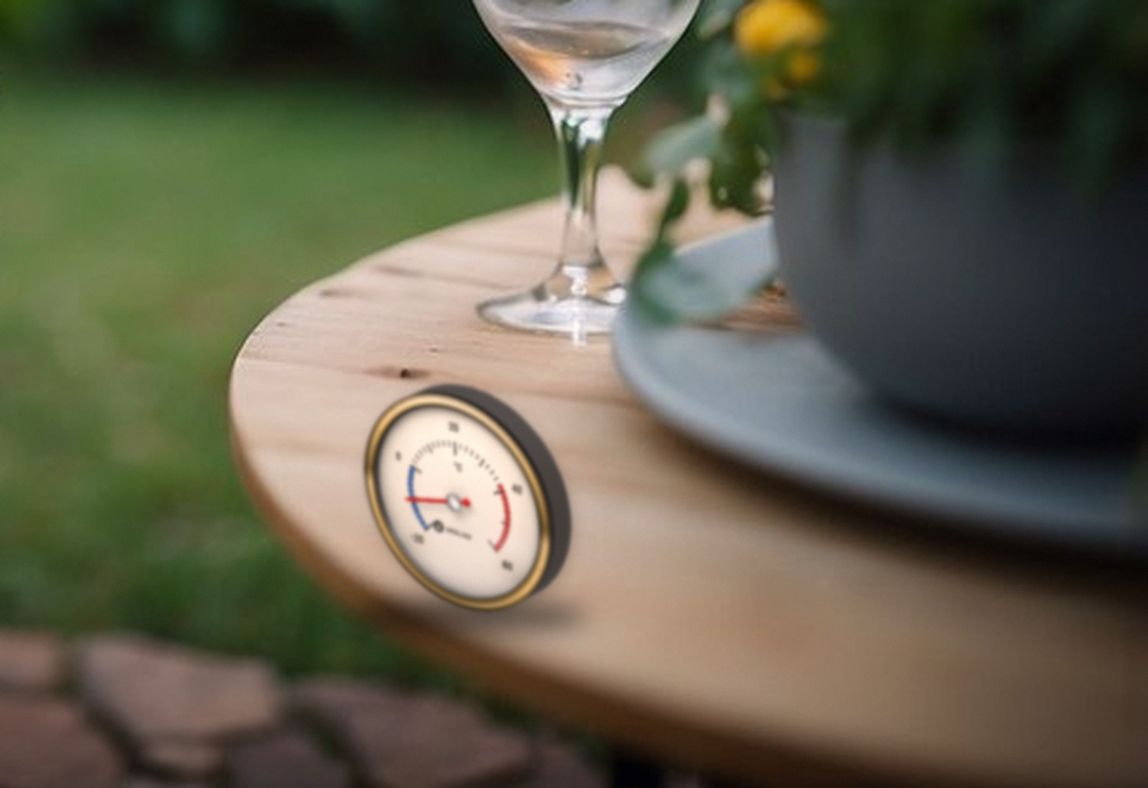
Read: value=-10 unit=°C
